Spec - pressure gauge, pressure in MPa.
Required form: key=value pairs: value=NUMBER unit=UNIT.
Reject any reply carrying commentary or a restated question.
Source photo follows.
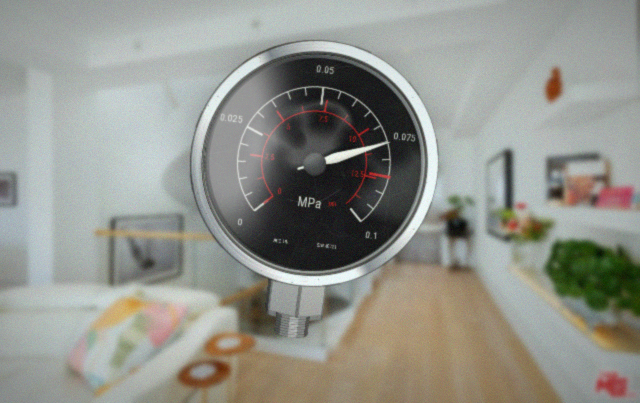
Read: value=0.075 unit=MPa
